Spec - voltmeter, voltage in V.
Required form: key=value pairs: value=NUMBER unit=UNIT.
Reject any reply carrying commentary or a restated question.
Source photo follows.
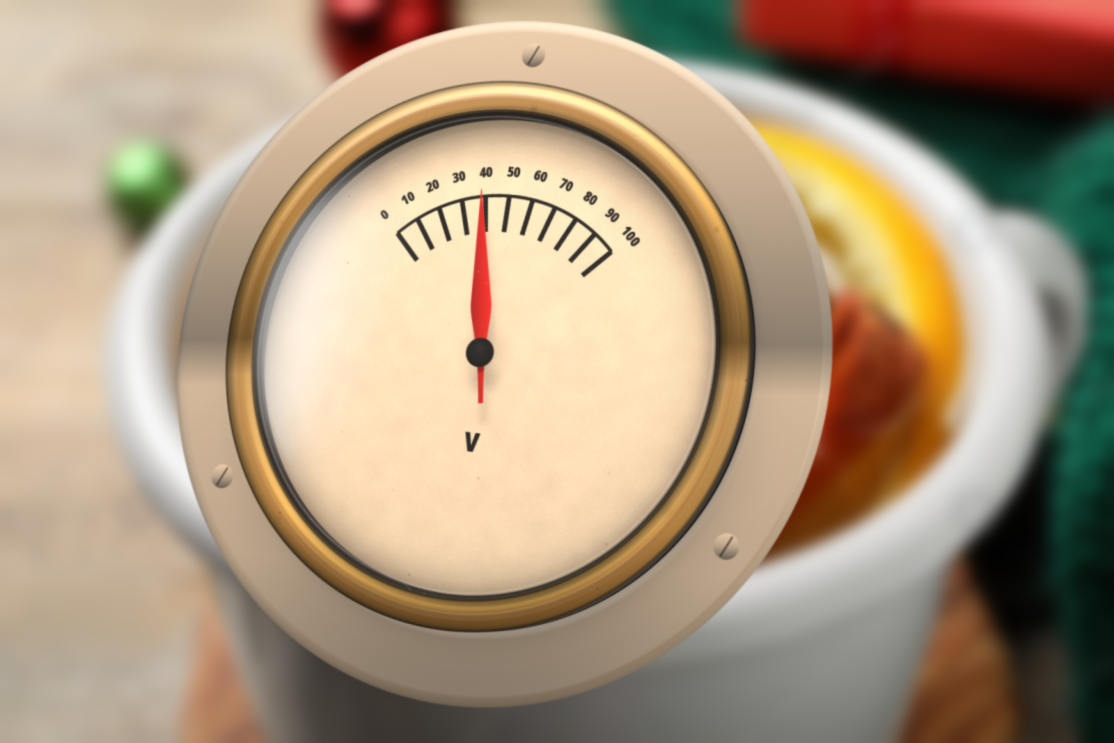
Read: value=40 unit=V
